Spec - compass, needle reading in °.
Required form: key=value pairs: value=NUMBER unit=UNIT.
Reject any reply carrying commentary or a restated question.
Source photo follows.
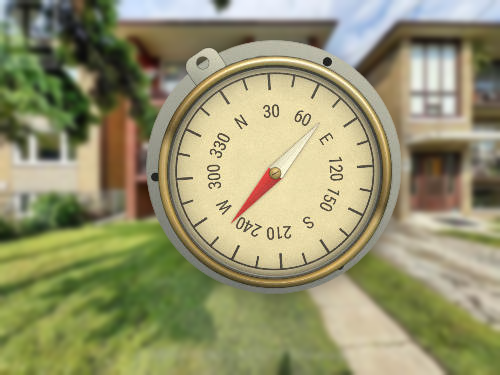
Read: value=255 unit=°
